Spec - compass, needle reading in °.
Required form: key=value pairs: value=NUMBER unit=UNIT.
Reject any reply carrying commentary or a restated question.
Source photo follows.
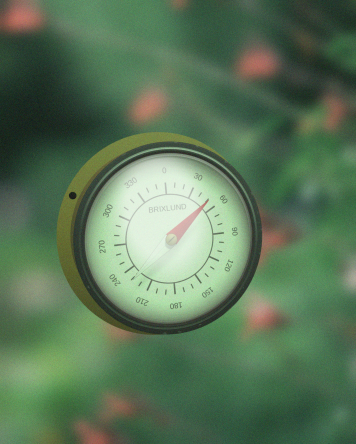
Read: value=50 unit=°
